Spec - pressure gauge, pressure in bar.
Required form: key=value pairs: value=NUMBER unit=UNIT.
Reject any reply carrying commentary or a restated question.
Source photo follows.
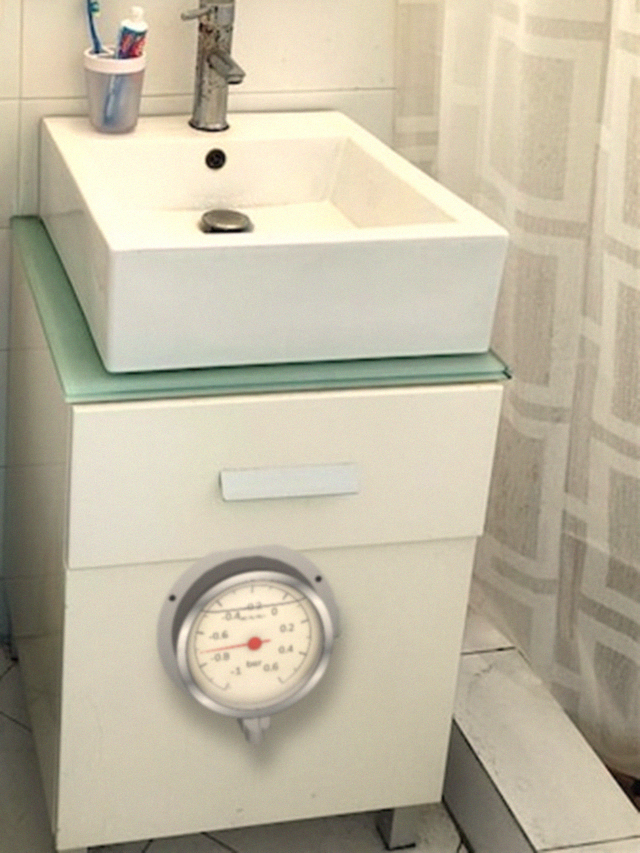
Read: value=-0.7 unit=bar
